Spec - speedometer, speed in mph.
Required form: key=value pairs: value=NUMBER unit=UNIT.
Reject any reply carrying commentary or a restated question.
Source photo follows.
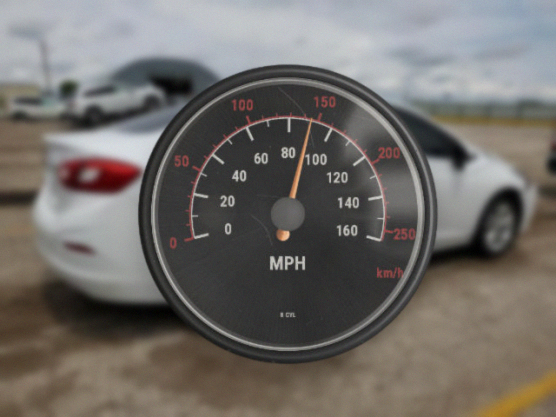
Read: value=90 unit=mph
